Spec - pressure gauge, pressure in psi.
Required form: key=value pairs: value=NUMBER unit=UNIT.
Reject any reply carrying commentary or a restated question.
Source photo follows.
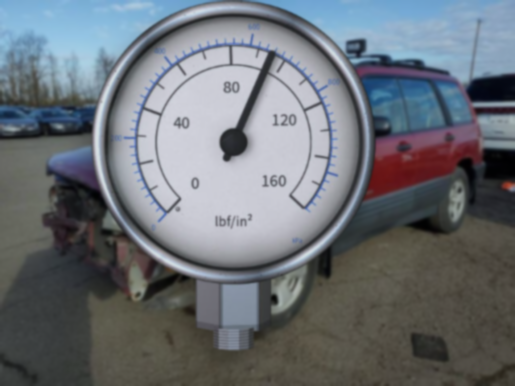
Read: value=95 unit=psi
